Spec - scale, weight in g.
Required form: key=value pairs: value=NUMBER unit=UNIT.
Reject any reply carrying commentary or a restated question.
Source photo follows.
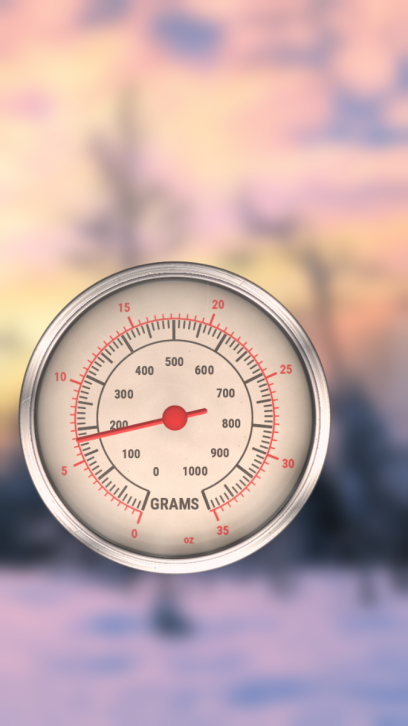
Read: value=180 unit=g
